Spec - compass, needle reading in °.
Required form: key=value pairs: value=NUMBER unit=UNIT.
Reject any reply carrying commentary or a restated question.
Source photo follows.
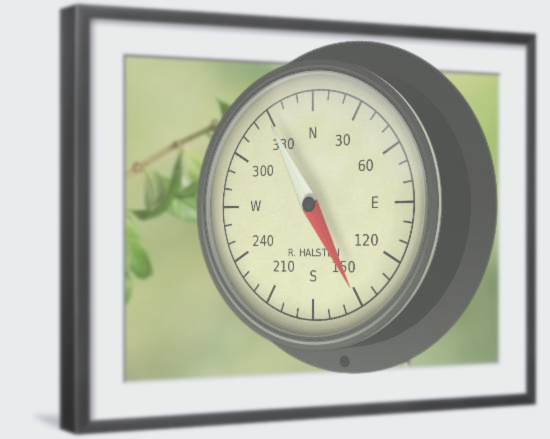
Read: value=150 unit=°
